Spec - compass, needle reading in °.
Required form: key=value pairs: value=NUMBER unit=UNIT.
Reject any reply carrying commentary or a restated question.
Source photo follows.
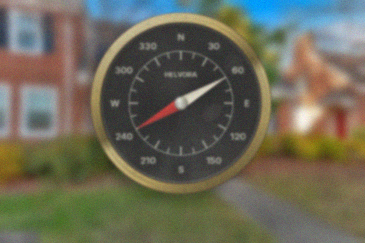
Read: value=240 unit=°
